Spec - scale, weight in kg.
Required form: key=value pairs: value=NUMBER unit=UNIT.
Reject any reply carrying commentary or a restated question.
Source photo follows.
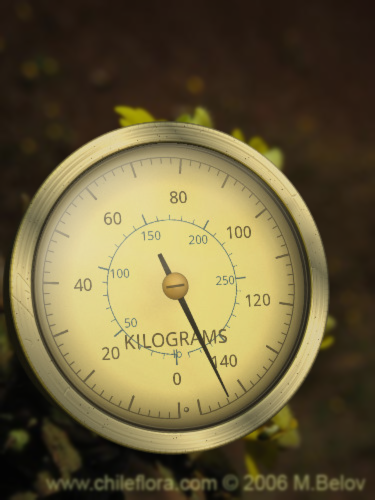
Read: value=144 unit=kg
